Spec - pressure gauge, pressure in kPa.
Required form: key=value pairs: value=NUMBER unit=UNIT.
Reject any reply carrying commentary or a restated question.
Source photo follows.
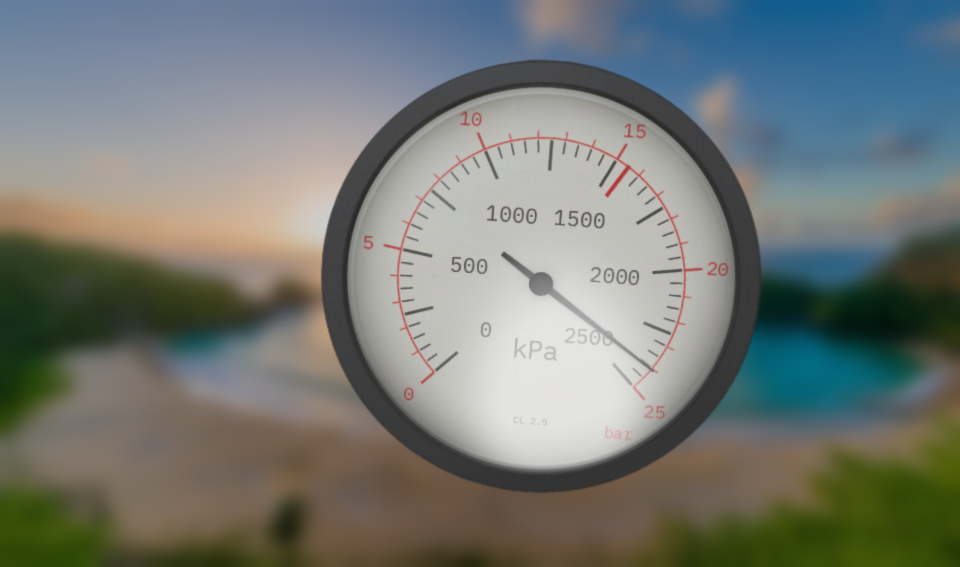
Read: value=2400 unit=kPa
